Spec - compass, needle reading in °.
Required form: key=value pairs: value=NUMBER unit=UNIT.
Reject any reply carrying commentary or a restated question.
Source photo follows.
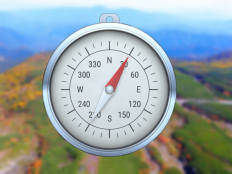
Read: value=30 unit=°
